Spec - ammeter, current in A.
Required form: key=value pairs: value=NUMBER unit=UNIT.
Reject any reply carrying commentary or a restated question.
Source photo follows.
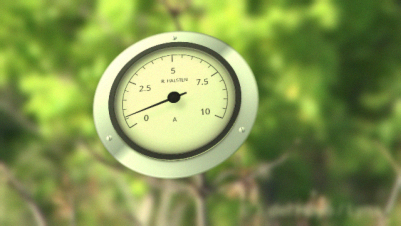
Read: value=0.5 unit=A
